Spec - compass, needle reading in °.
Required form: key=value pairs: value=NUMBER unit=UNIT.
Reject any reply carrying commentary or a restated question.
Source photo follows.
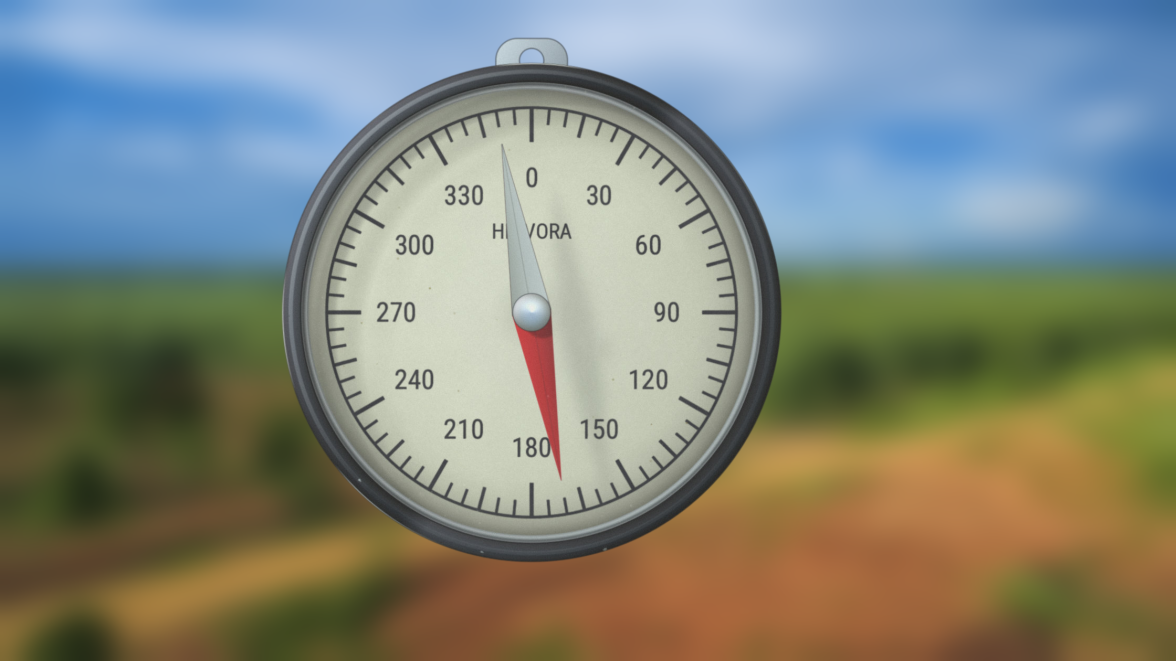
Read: value=170 unit=°
